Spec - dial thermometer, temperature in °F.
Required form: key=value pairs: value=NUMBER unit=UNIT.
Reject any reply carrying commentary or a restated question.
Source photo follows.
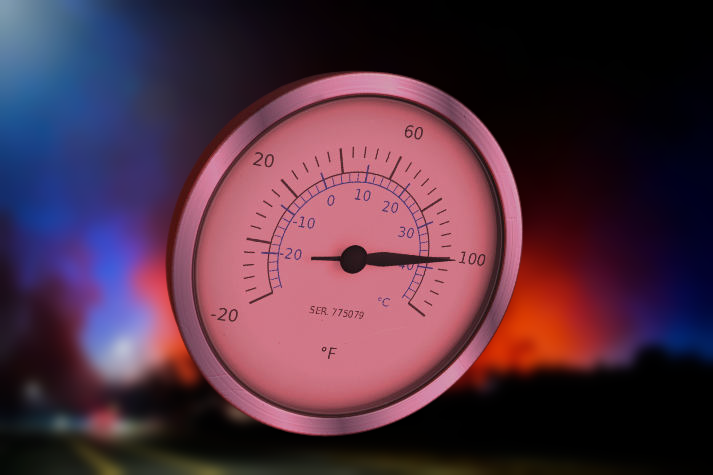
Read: value=100 unit=°F
